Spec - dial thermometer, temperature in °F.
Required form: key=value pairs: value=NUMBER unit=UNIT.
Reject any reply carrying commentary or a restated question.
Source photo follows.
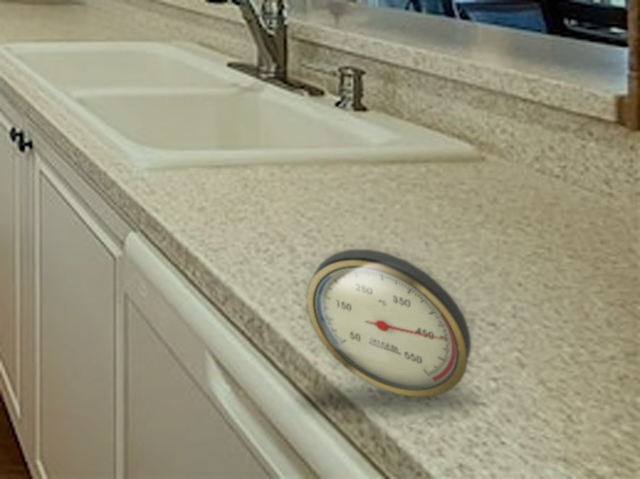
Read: value=450 unit=°F
